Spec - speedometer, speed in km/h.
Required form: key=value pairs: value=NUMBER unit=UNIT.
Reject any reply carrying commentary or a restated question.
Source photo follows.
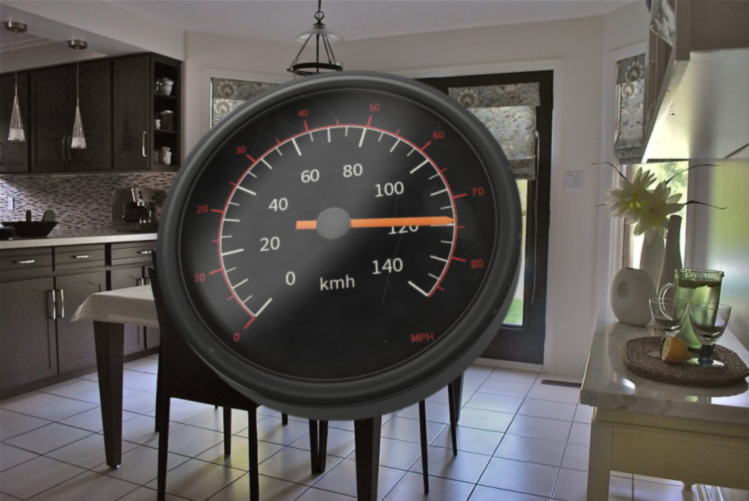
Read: value=120 unit=km/h
